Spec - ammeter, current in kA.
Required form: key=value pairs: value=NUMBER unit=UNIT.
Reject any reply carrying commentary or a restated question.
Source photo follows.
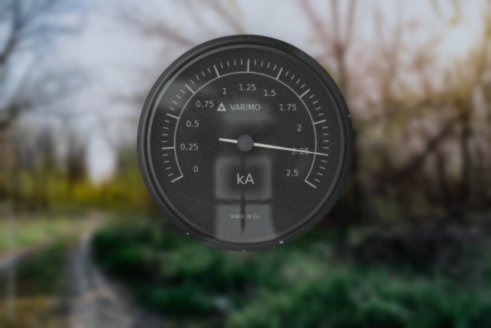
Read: value=2.25 unit=kA
